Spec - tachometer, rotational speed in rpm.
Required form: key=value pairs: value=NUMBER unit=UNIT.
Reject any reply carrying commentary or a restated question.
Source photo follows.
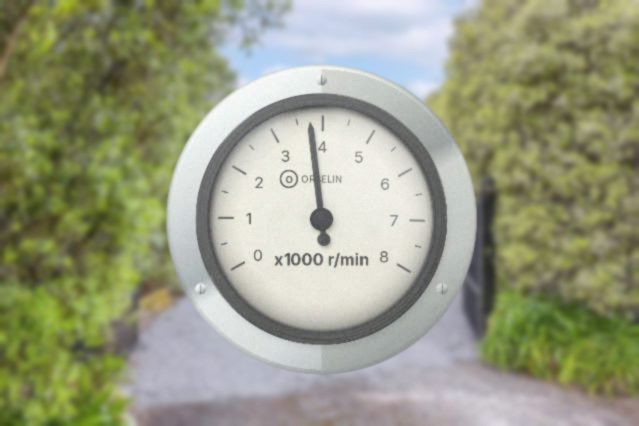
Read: value=3750 unit=rpm
